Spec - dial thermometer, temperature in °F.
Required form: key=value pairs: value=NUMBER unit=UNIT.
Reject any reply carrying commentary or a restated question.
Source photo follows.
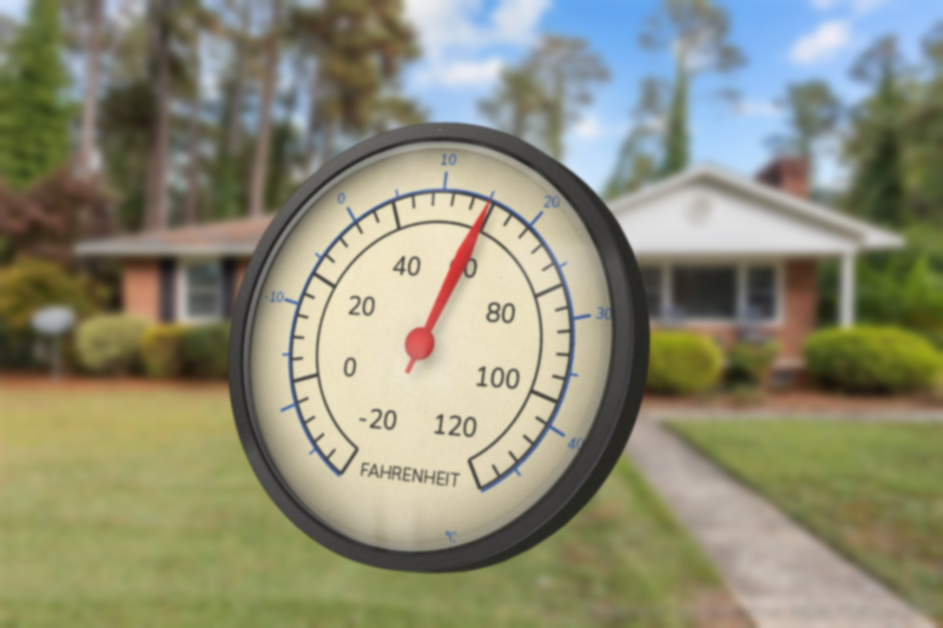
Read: value=60 unit=°F
